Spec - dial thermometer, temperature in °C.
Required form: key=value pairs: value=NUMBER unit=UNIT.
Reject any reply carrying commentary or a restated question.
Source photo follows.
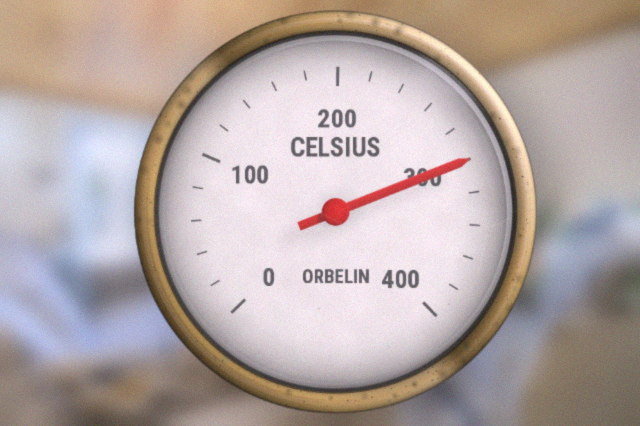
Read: value=300 unit=°C
